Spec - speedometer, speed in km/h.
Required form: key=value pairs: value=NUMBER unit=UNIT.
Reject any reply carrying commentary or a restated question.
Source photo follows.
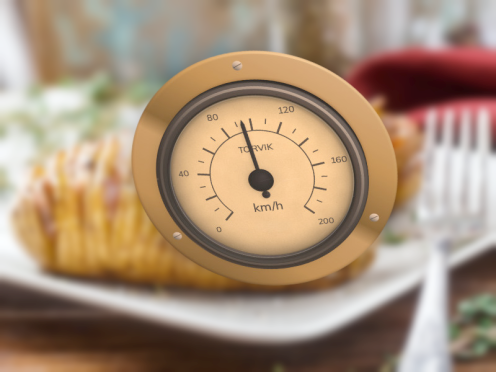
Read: value=95 unit=km/h
